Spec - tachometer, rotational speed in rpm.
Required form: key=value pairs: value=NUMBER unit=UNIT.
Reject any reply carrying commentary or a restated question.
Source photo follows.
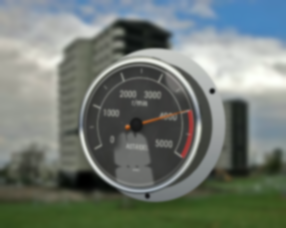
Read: value=4000 unit=rpm
